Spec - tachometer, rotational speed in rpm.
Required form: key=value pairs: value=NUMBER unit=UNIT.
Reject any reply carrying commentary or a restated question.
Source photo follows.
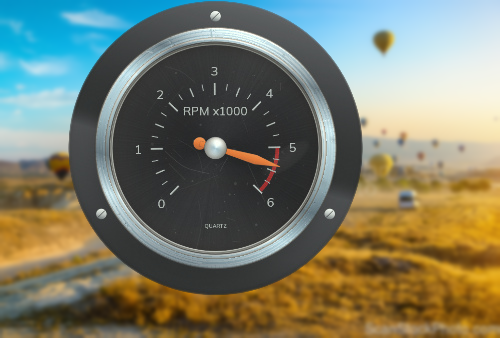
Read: value=5375 unit=rpm
